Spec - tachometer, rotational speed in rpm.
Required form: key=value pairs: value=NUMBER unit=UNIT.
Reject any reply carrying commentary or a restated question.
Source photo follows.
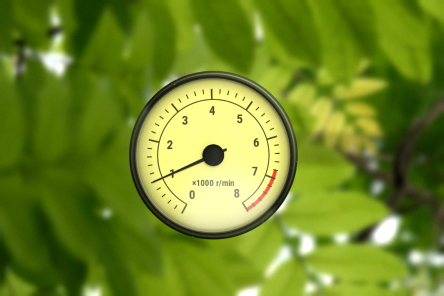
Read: value=1000 unit=rpm
